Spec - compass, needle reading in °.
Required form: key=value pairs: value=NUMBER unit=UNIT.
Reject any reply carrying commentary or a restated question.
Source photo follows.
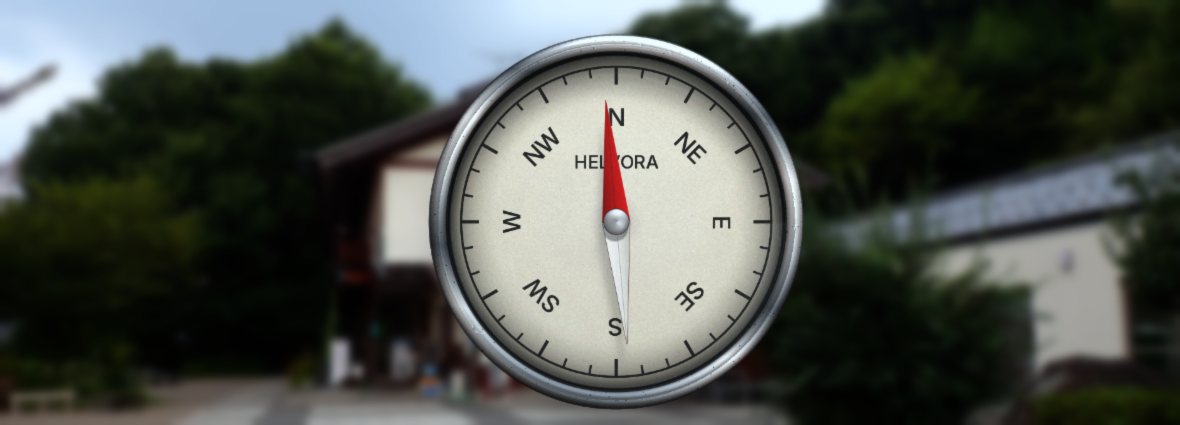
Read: value=355 unit=°
